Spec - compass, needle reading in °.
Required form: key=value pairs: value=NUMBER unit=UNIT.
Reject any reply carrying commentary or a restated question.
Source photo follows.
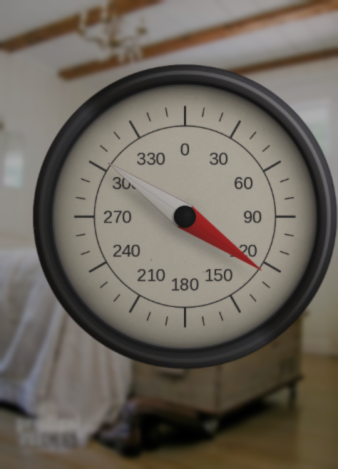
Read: value=125 unit=°
